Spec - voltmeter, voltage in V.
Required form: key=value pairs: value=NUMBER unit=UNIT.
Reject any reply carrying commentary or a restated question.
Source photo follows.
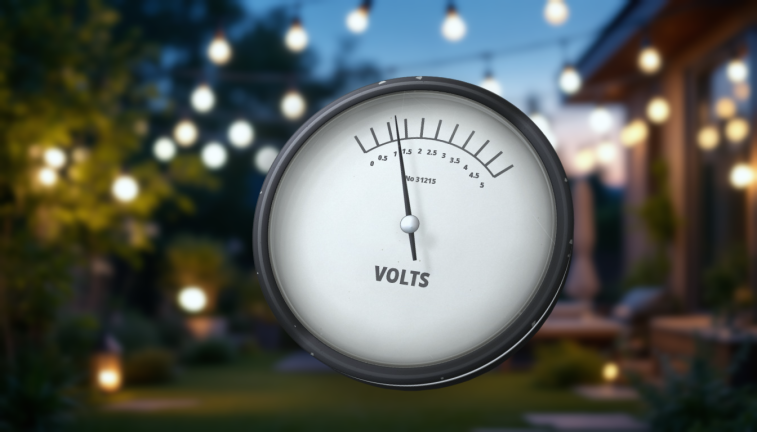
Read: value=1.25 unit=V
